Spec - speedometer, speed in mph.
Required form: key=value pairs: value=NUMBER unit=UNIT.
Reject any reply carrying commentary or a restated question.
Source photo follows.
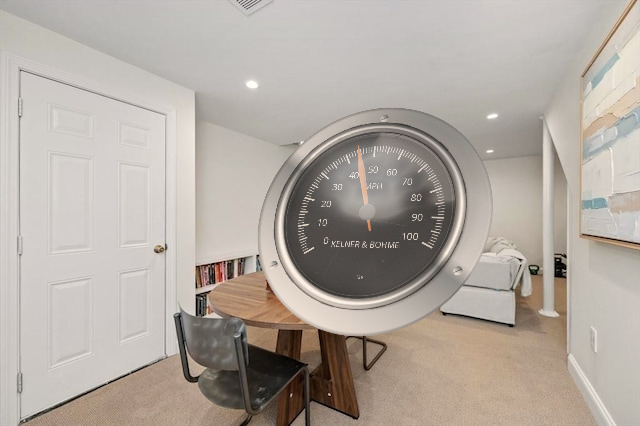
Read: value=45 unit=mph
